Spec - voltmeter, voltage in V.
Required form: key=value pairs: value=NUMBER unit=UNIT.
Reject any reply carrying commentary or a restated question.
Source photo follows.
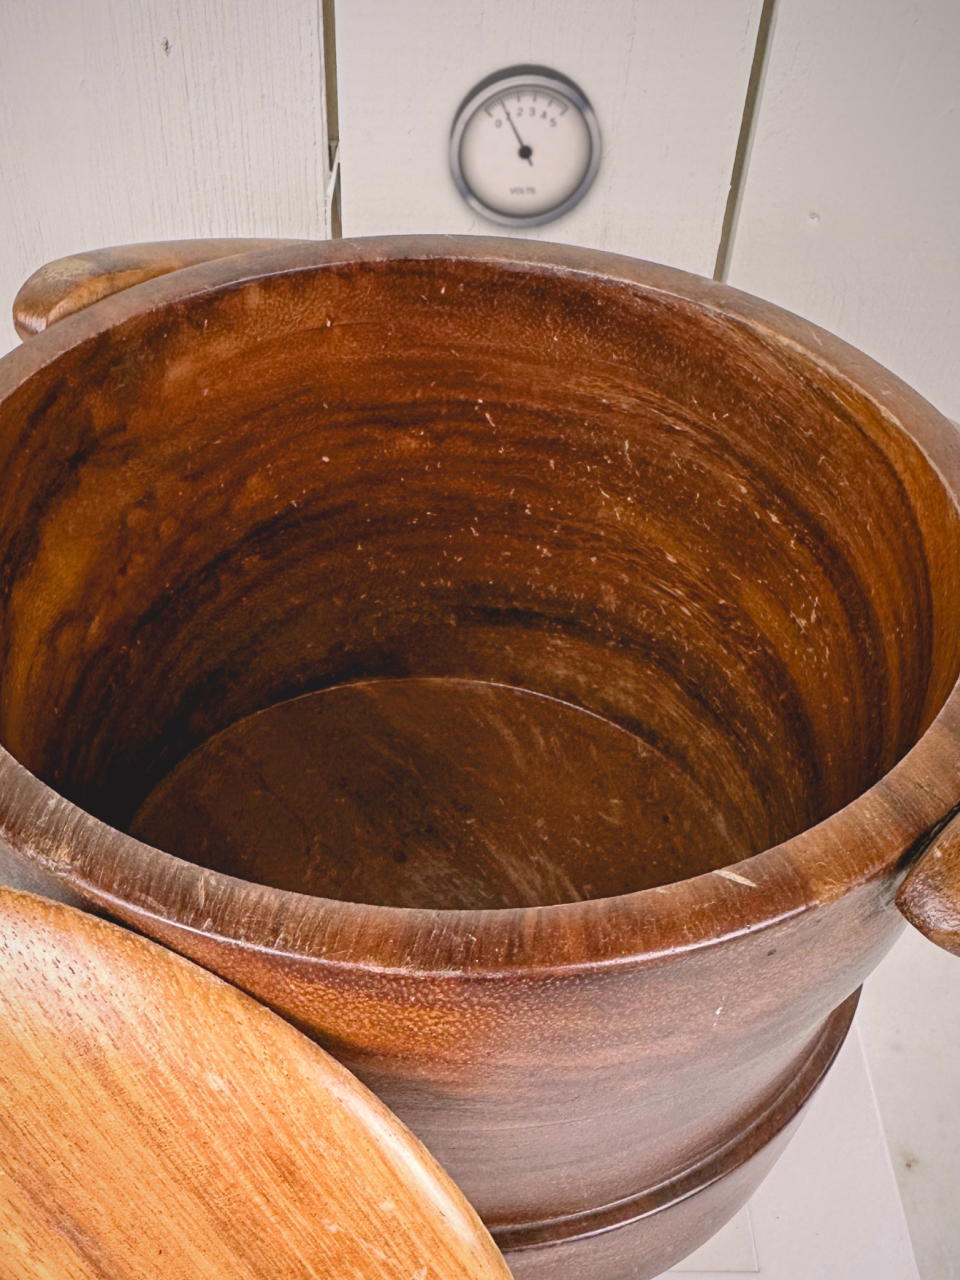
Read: value=1 unit=V
